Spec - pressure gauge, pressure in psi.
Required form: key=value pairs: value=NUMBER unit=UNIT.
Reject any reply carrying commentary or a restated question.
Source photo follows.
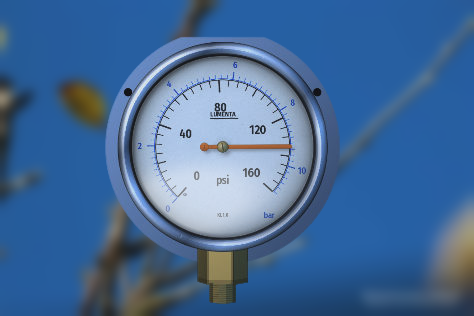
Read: value=135 unit=psi
